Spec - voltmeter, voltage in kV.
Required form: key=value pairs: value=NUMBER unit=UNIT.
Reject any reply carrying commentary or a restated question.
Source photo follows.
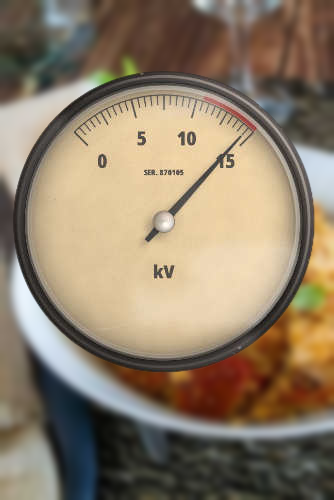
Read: value=14.5 unit=kV
